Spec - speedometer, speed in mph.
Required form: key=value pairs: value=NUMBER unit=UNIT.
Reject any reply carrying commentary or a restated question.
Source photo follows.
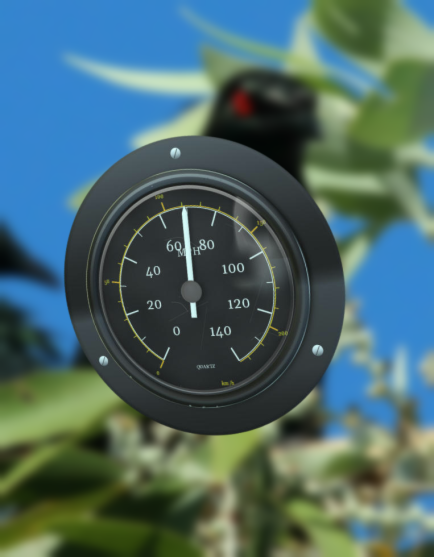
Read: value=70 unit=mph
